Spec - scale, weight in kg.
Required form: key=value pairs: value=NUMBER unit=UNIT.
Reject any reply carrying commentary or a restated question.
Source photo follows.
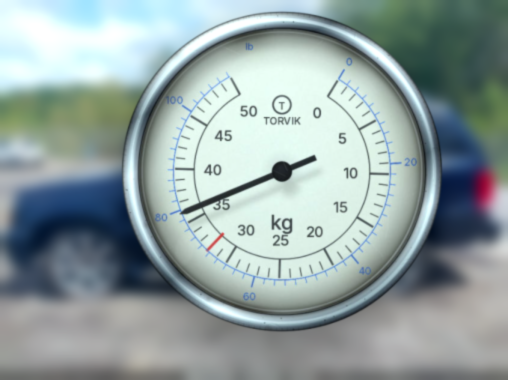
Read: value=36 unit=kg
